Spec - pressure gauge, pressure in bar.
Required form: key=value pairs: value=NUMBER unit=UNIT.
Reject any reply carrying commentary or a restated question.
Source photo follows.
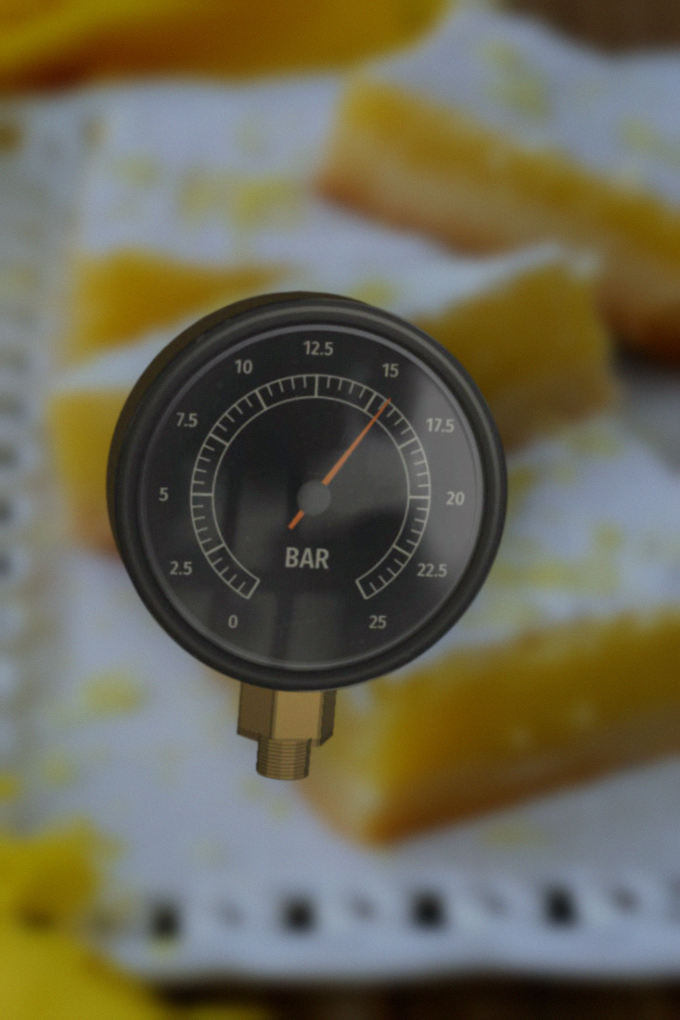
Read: value=15.5 unit=bar
